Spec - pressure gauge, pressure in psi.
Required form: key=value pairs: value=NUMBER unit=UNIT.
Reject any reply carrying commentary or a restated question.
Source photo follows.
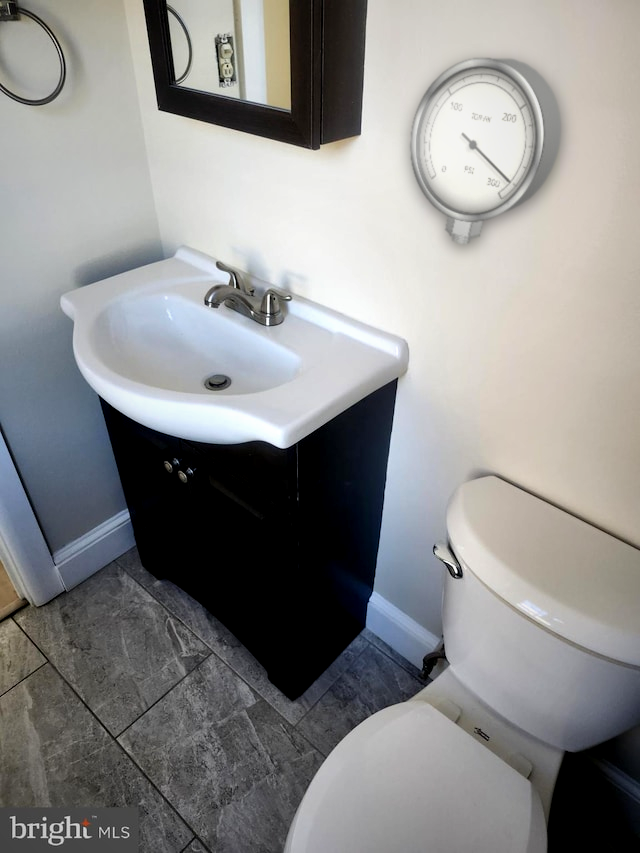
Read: value=280 unit=psi
